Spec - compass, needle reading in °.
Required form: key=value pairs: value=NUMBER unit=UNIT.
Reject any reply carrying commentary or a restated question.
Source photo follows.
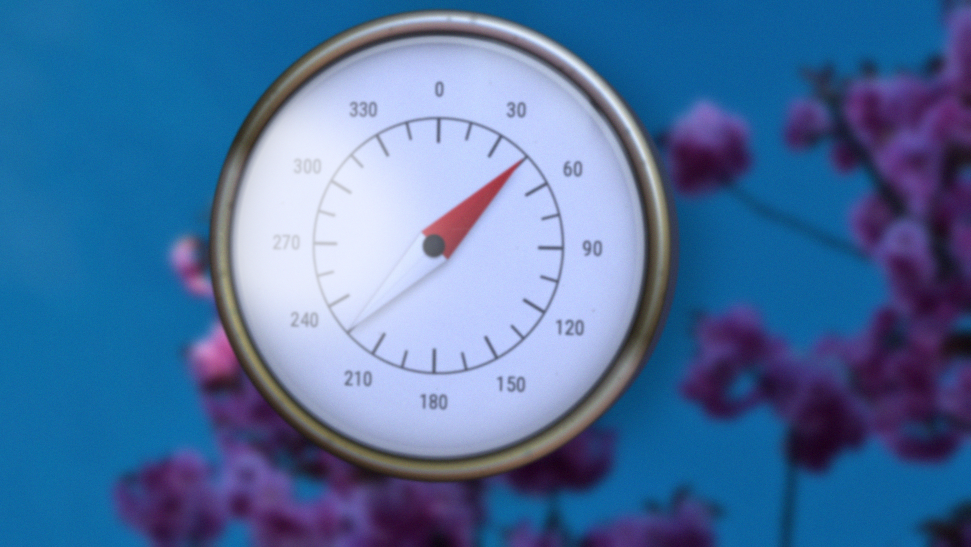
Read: value=45 unit=°
